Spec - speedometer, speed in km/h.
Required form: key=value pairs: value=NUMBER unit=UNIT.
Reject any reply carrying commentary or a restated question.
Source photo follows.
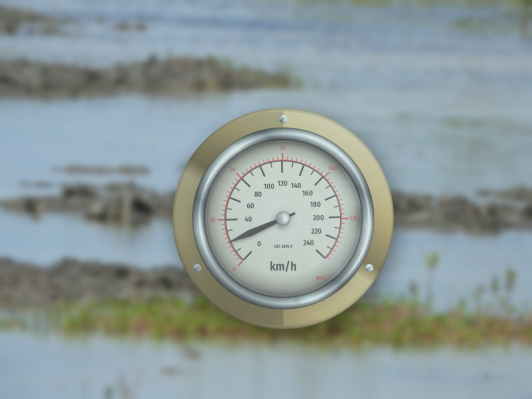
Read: value=20 unit=km/h
